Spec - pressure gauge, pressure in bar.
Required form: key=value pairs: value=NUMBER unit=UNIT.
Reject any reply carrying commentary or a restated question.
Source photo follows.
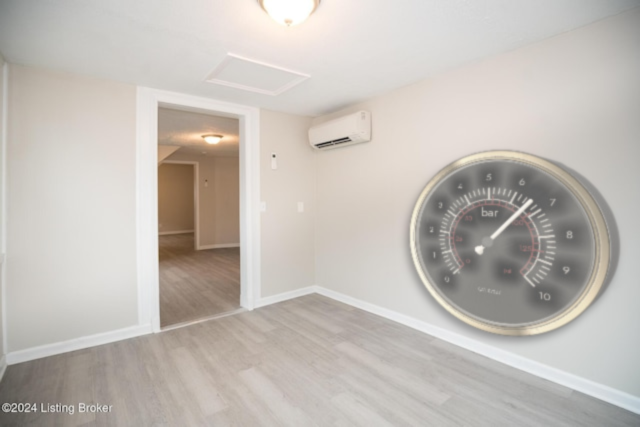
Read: value=6.6 unit=bar
